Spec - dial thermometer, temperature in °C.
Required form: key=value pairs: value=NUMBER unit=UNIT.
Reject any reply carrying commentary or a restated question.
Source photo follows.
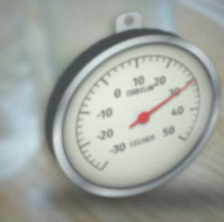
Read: value=30 unit=°C
